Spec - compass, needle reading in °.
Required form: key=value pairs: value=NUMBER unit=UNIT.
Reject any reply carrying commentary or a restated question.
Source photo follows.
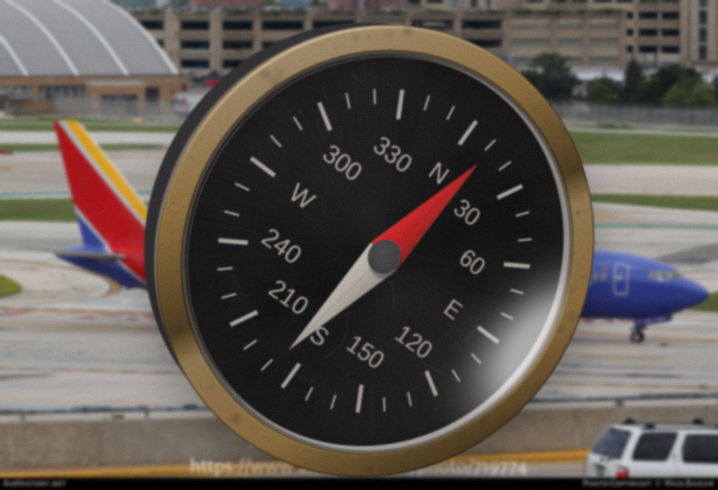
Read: value=10 unit=°
